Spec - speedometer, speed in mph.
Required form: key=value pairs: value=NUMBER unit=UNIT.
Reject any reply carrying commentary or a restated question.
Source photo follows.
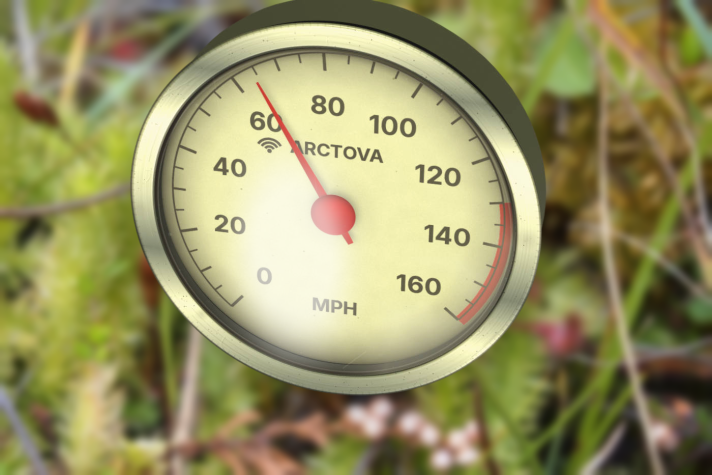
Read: value=65 unit=mph
